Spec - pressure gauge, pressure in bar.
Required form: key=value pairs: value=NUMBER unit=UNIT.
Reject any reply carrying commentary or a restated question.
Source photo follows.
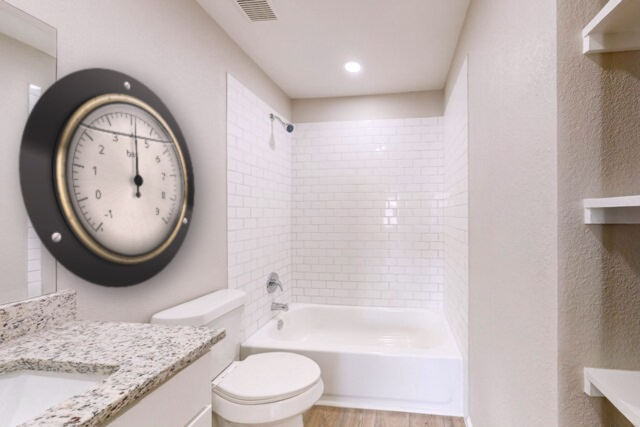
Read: value=4 unit=bar
